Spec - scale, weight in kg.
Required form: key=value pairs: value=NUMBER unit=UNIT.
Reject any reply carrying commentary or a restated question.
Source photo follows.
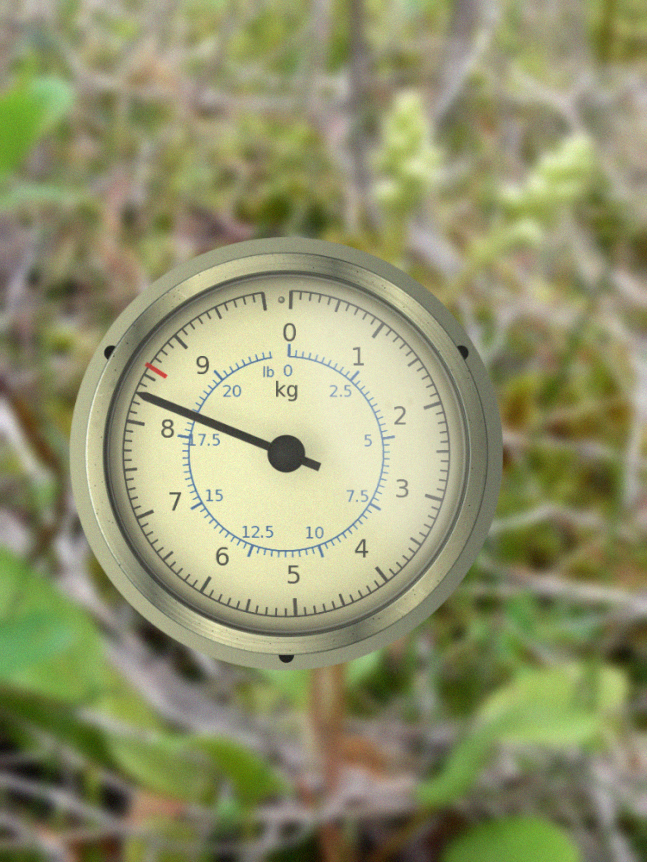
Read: value=8.3 unit=kg
